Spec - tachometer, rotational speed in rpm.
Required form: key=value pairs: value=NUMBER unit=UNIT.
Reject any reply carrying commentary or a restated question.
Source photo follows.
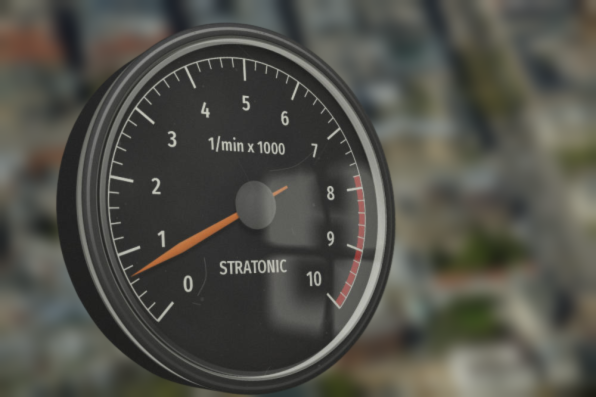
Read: value=700 unit=rpm
